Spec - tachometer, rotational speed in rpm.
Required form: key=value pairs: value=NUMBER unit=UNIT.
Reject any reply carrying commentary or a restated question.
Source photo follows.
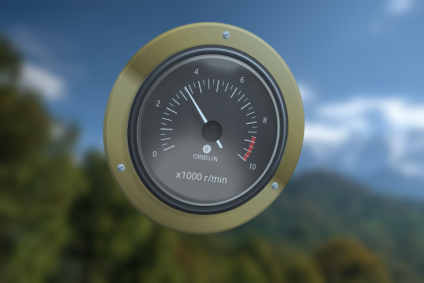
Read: value=3250 unit=rpm
